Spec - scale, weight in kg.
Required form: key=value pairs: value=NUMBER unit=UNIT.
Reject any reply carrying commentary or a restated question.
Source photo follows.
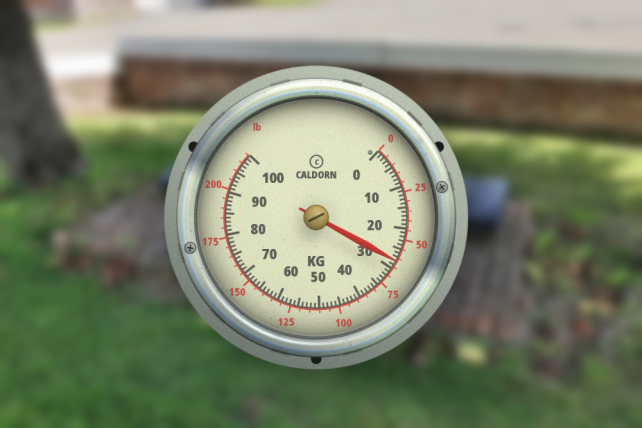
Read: value=28 unit=kg
